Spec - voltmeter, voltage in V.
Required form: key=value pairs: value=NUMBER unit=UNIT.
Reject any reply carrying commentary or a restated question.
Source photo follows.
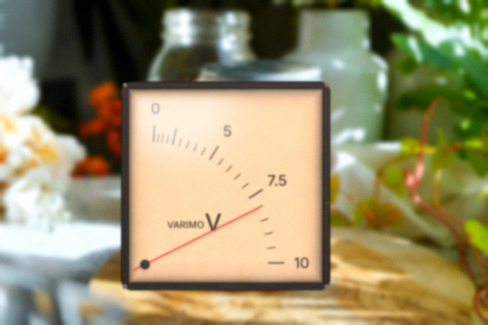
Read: value=8 unit=V
